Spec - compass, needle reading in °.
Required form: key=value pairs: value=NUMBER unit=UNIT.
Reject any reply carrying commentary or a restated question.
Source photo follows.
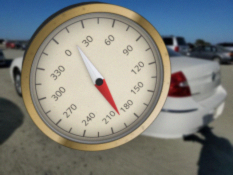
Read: value=195 unit=°
